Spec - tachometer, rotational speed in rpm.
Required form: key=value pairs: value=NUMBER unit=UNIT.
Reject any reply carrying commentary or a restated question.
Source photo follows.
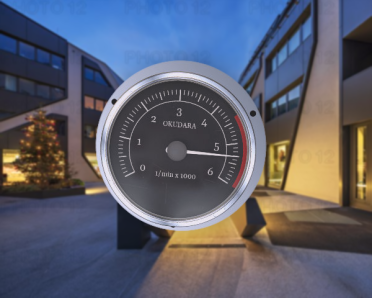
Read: value=5300 unit=rpm
